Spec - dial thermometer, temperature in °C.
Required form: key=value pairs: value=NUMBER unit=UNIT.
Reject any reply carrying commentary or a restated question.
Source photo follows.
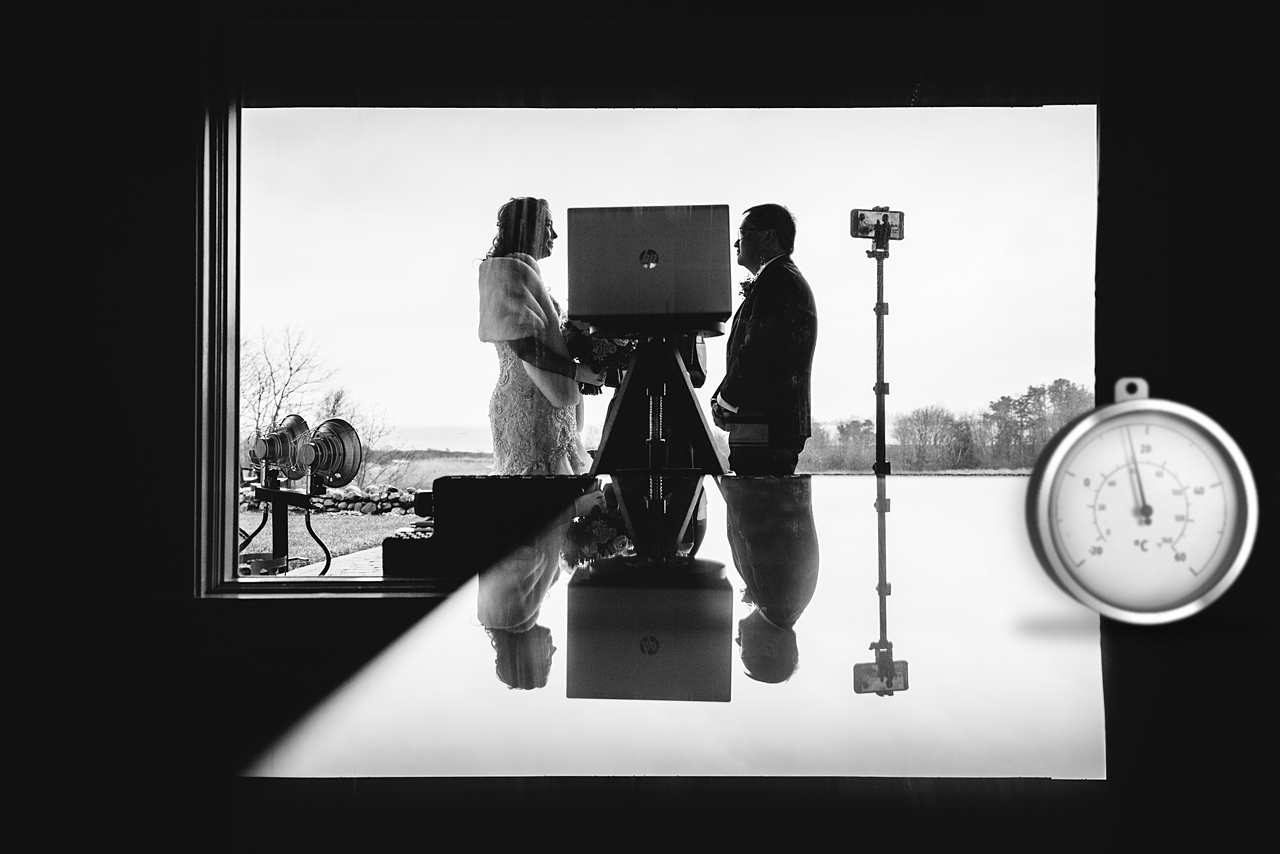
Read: value=15 unit=°C
